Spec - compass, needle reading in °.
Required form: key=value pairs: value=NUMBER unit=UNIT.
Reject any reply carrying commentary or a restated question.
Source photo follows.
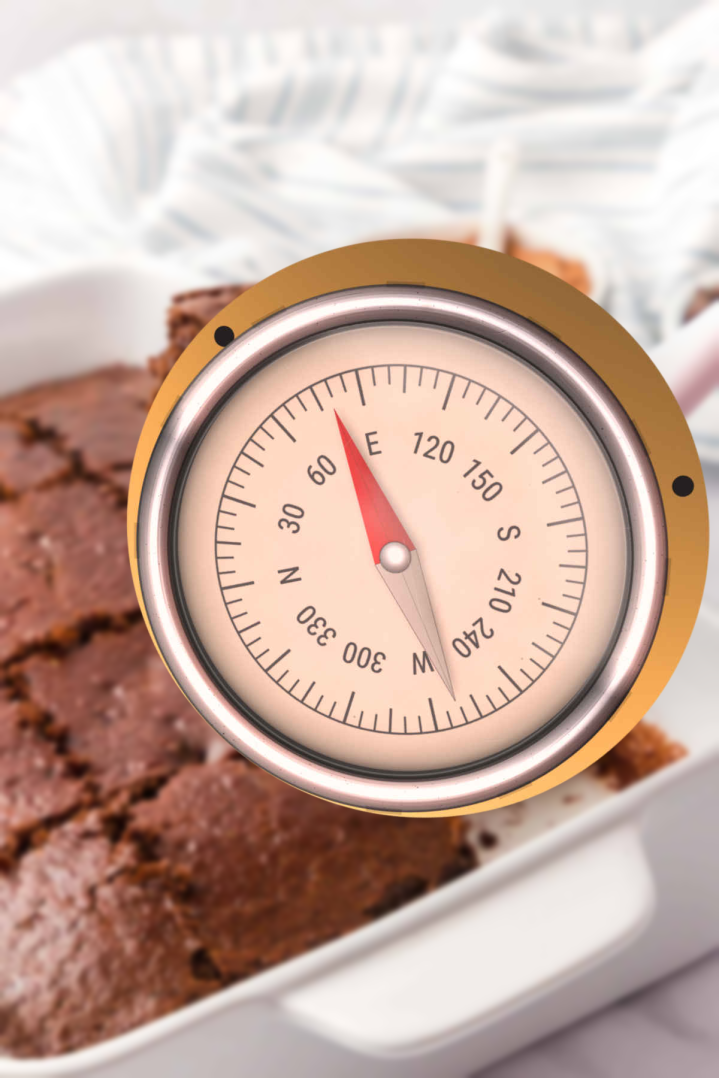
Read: value=80 unit=°
